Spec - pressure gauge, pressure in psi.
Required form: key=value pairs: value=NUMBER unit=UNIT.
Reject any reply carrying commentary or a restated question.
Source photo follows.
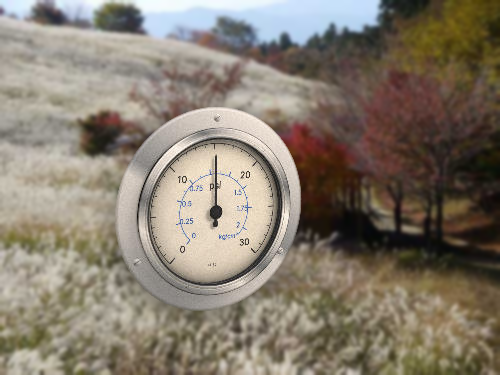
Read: value=15 unit=psi
